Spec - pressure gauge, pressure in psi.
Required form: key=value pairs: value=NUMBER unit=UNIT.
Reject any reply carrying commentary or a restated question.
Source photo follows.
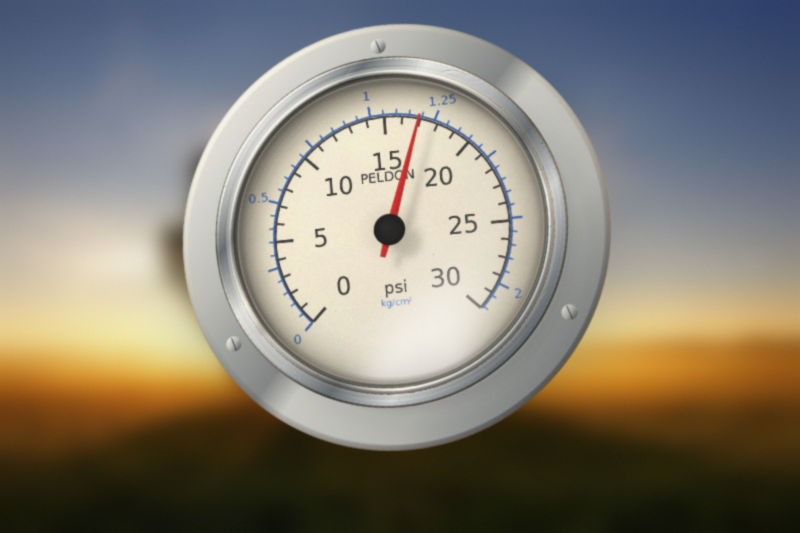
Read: value=17 unit=psi
